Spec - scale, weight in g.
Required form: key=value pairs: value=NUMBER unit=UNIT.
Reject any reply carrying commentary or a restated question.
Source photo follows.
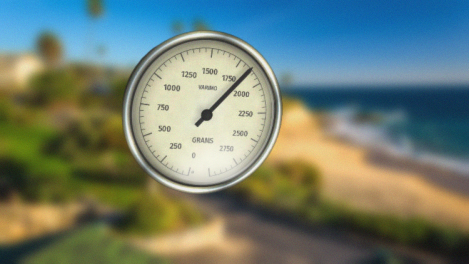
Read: value=1850 unit=g
